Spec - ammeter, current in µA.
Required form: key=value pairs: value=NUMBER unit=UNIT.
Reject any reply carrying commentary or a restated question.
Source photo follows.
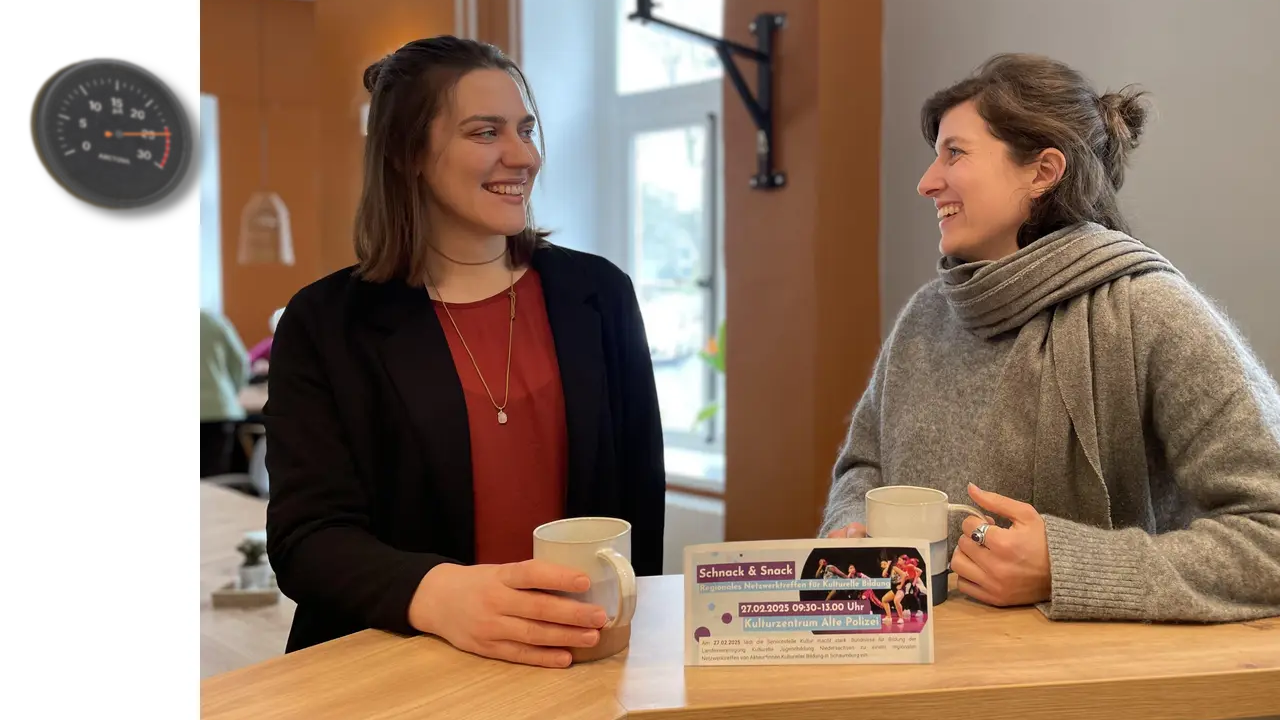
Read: value=25 unit=µA
